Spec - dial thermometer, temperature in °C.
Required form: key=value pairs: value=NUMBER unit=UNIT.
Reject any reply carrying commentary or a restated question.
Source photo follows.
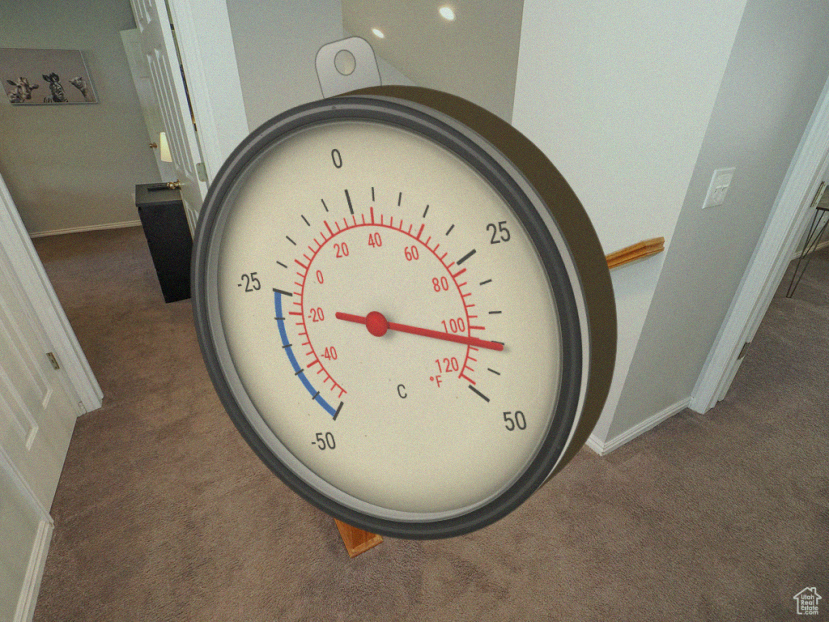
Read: value=40 unit=°C
